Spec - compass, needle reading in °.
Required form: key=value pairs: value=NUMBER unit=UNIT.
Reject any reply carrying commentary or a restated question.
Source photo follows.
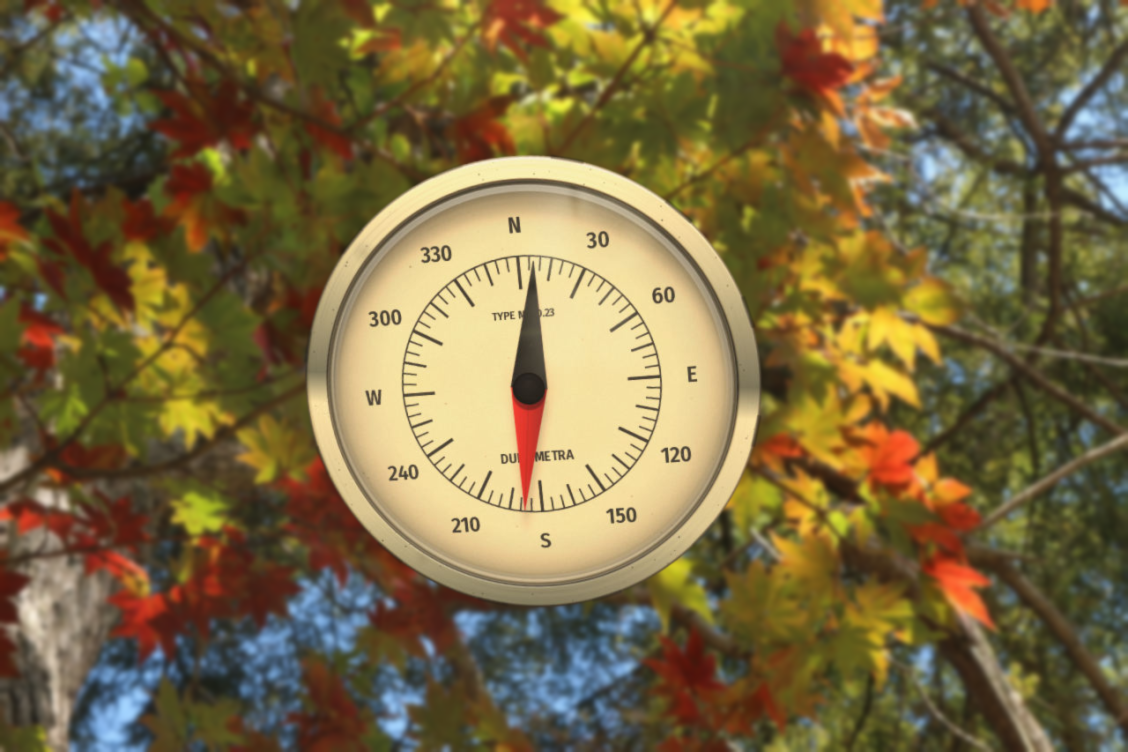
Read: value=187.5 unit=°
